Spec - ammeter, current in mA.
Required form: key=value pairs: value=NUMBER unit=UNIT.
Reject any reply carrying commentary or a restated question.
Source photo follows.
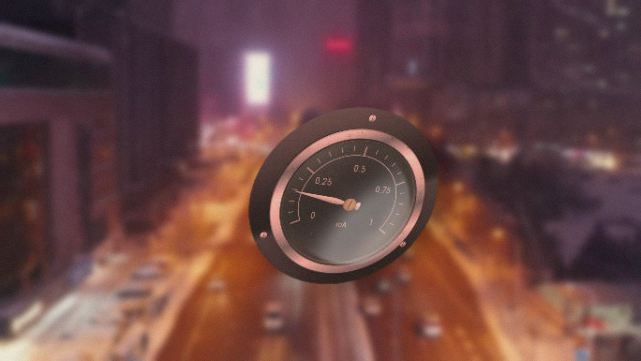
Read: value=0.15 unit=mA
